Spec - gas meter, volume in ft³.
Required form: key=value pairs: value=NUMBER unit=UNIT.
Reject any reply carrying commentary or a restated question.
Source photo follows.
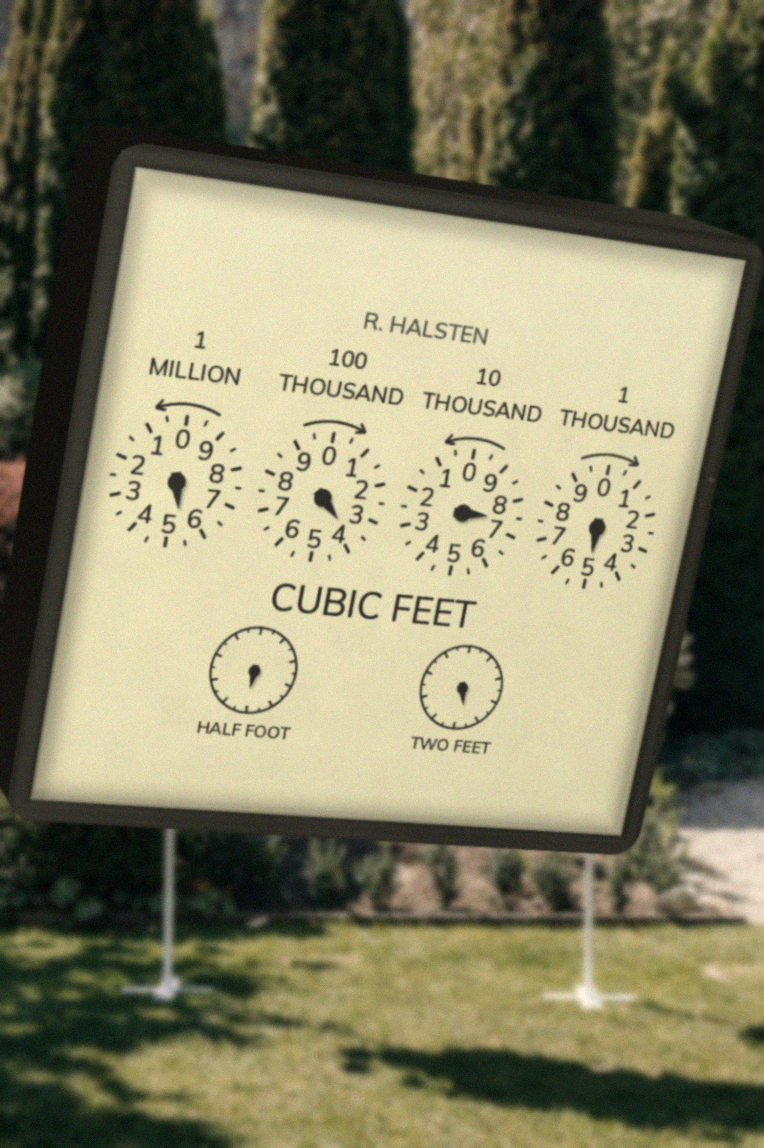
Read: value=537500 unit=ft³
